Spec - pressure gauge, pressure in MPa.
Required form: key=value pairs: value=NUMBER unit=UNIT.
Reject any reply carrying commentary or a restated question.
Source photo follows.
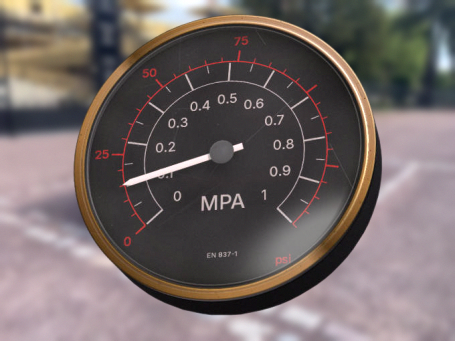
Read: value=0.1 unit=MPa
